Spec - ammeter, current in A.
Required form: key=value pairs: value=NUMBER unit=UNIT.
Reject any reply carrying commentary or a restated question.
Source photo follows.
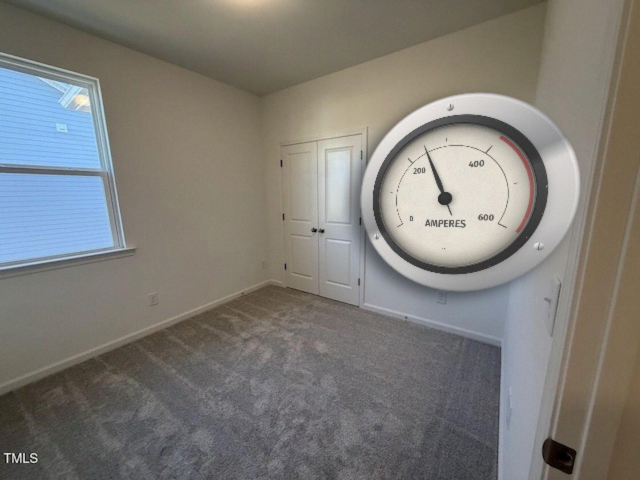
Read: value=250 unit=A
